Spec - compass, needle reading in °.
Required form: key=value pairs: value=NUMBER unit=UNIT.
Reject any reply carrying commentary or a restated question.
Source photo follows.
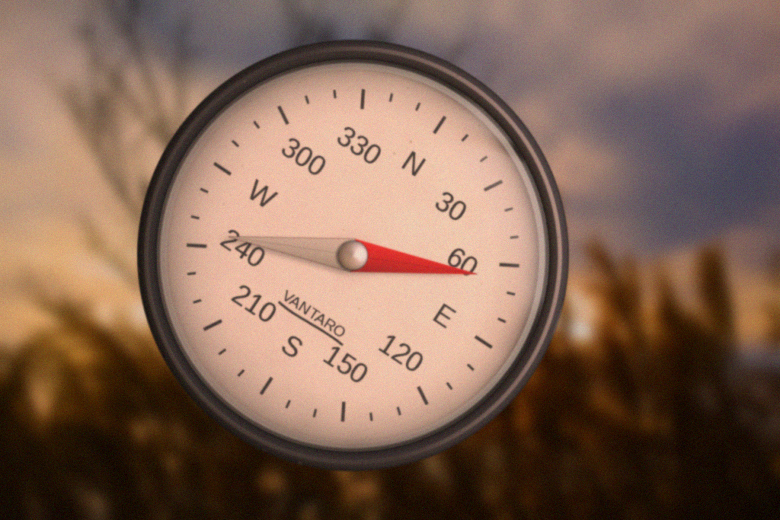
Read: value=65 unit=°
